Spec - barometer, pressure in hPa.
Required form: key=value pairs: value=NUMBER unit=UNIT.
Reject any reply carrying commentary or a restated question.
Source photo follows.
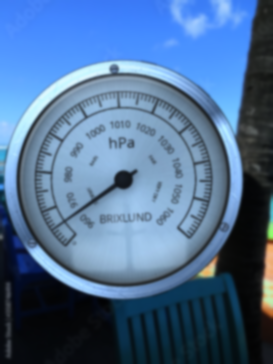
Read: value=965 unit=hPa
